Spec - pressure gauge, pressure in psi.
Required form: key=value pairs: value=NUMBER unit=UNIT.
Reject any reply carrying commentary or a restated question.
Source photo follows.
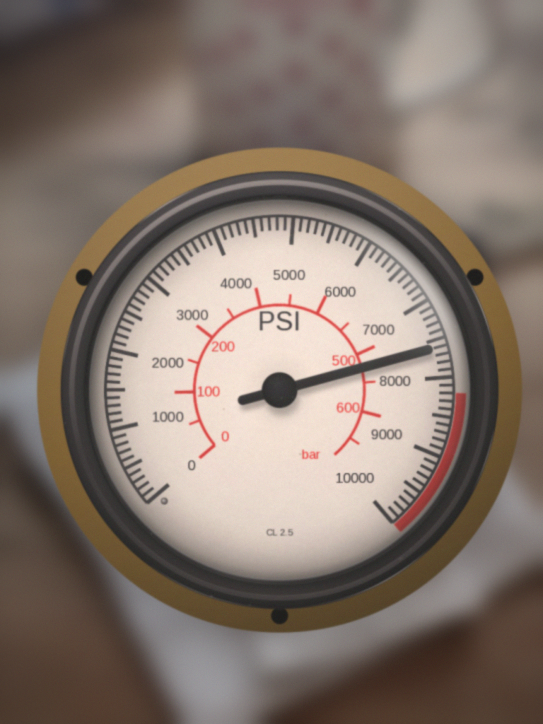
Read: value=7600 unit=psi
